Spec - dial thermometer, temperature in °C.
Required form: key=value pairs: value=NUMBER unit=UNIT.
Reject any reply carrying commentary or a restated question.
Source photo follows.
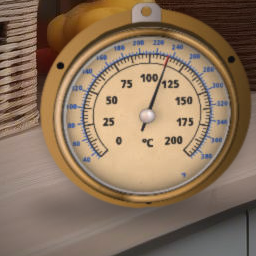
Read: value=112.5 unit=°C
